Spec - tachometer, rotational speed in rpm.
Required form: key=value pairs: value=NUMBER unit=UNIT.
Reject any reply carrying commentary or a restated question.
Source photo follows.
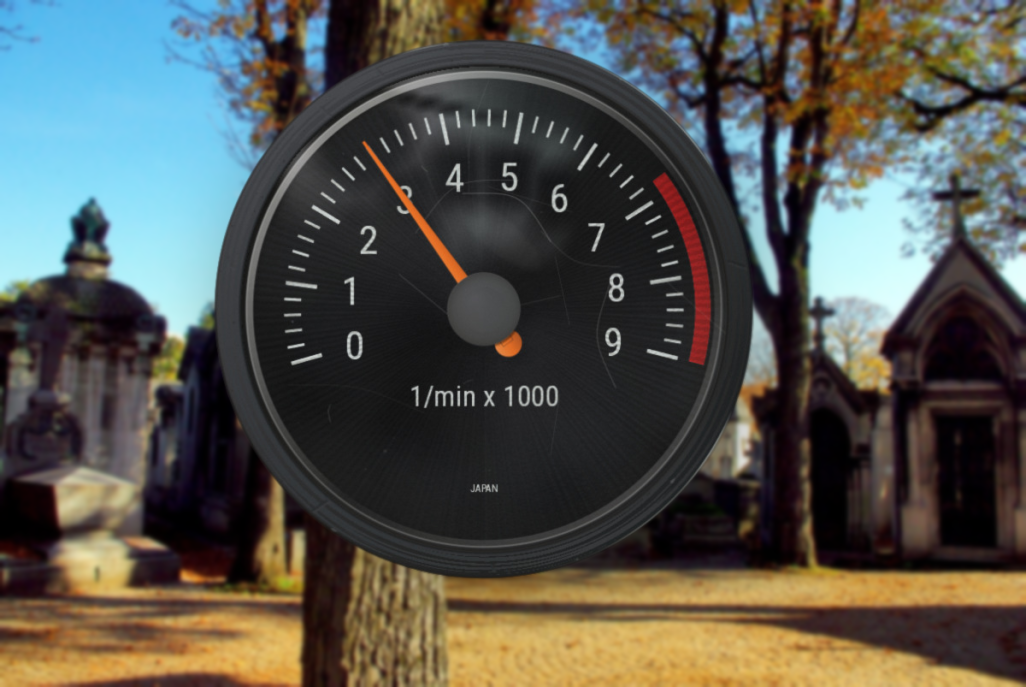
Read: value=3000 unit=rpm
